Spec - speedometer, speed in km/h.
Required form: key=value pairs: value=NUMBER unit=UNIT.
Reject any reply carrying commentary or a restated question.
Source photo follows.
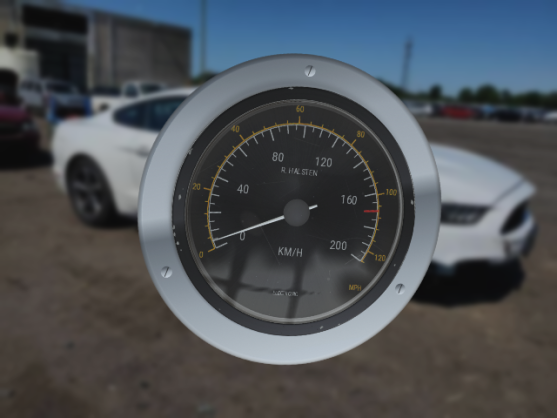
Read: value=5 unit=km/h
